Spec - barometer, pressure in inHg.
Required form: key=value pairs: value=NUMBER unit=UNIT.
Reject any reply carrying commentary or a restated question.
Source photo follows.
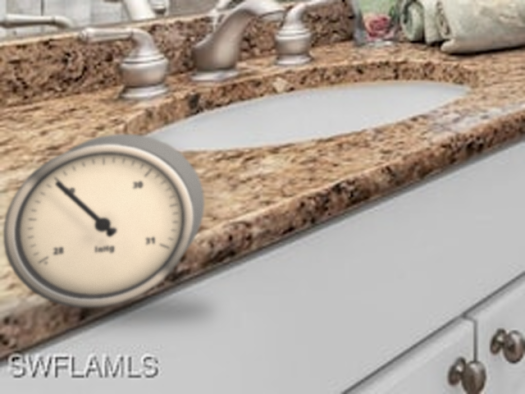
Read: value=29 unit=inHg
